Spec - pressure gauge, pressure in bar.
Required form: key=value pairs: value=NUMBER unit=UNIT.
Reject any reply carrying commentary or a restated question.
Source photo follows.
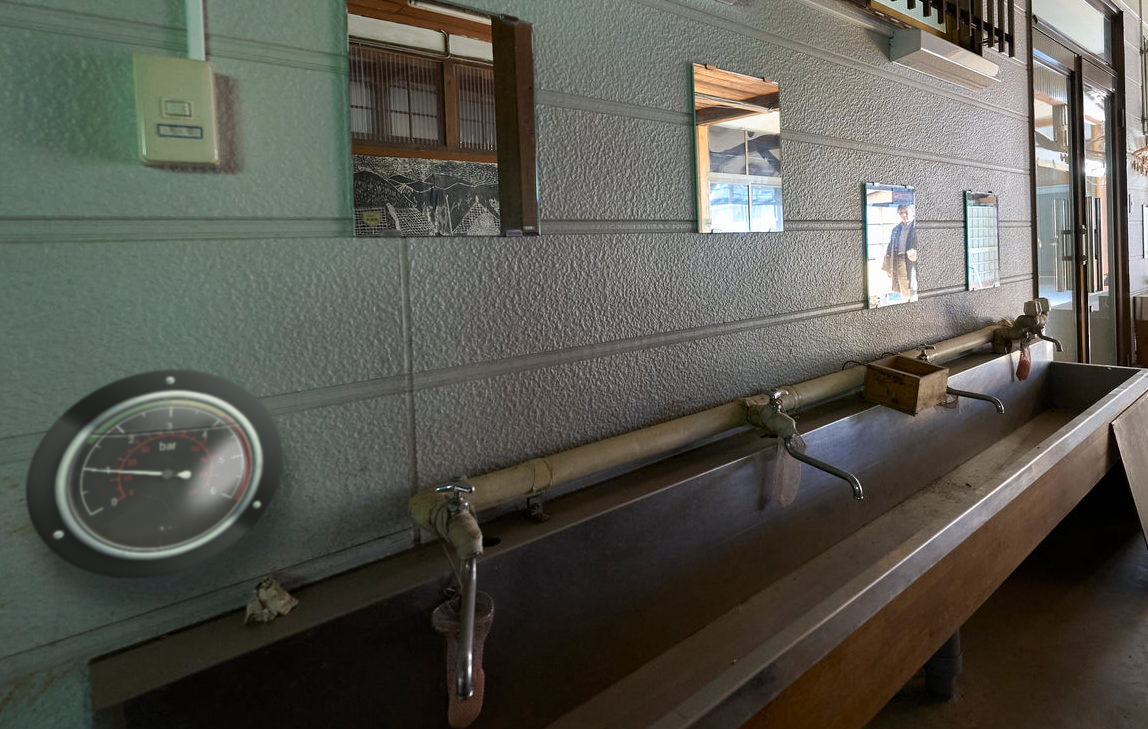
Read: value=1 unit=bar
